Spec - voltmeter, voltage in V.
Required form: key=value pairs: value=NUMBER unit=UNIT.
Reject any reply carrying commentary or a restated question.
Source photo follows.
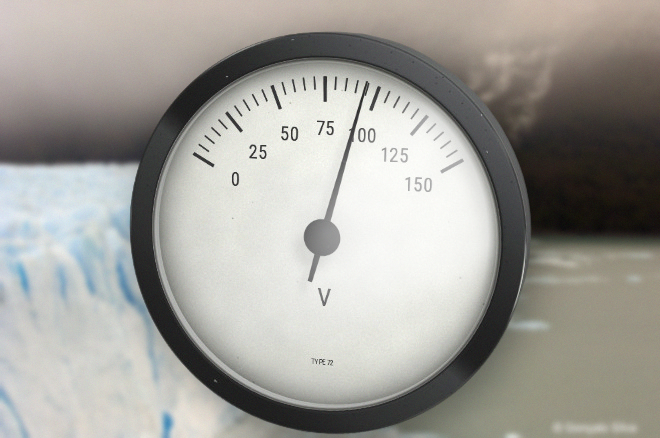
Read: value=95 unit=V
